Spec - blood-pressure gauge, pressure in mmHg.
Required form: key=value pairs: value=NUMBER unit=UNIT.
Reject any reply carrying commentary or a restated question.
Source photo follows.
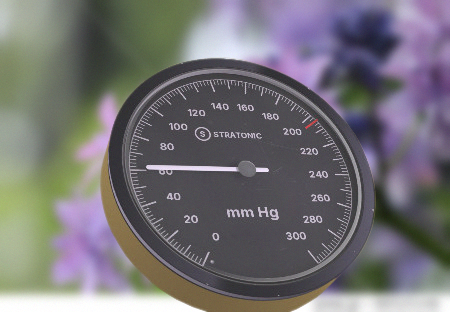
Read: value=60 unit=mmHg
